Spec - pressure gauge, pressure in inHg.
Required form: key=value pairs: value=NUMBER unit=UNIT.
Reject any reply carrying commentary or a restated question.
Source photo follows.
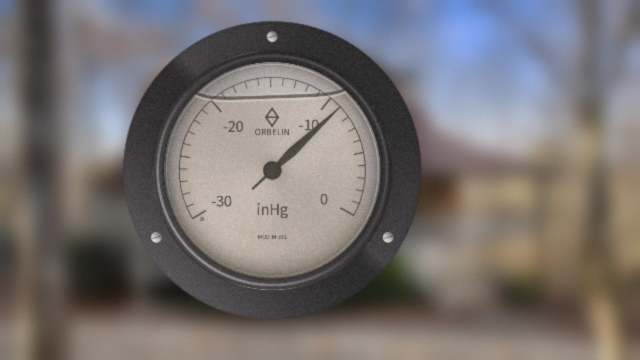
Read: value=-9 unit=inHg
